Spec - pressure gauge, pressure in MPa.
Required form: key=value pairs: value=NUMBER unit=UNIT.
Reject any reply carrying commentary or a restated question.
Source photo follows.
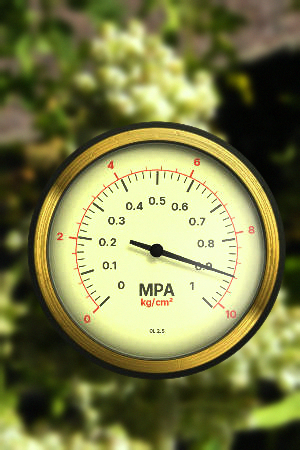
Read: value=0.9 unit=MPa
